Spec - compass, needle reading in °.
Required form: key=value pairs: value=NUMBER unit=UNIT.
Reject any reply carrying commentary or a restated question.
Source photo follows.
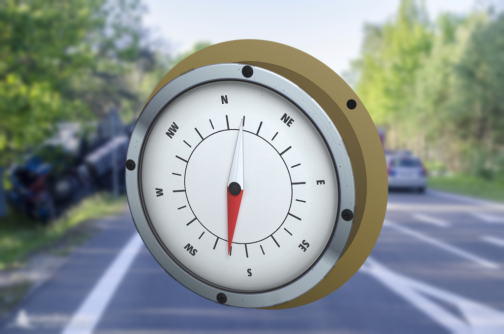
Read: value=195 unit=°
